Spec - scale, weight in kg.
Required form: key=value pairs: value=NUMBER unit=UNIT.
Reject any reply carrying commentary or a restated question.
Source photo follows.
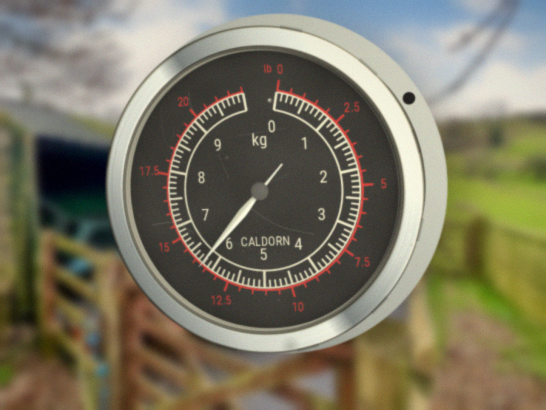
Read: value=6.2 unit=kg
